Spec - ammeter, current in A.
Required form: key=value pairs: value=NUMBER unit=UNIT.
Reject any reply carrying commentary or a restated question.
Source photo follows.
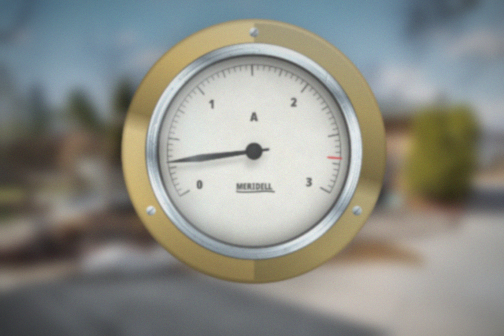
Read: value=0.3 unit=A
